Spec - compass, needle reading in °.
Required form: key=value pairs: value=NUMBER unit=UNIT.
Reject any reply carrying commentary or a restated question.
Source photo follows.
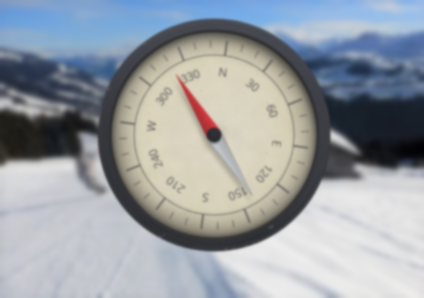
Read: value=320 unit=°
